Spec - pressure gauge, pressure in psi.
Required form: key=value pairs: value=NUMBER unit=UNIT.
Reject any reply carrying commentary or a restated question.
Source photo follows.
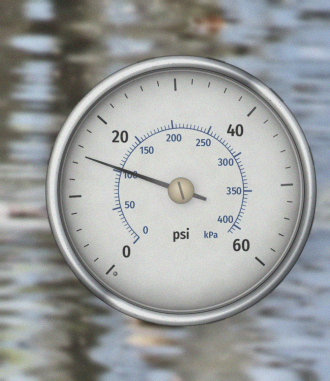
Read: value=15 unit=psi
